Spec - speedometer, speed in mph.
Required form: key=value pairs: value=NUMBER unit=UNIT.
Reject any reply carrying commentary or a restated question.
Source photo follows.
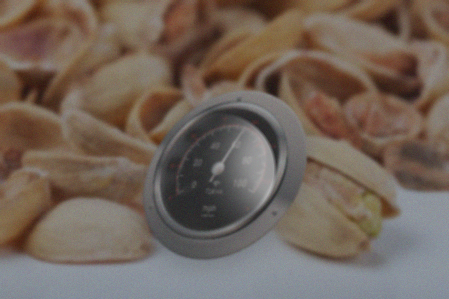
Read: value=60 unit=mph
